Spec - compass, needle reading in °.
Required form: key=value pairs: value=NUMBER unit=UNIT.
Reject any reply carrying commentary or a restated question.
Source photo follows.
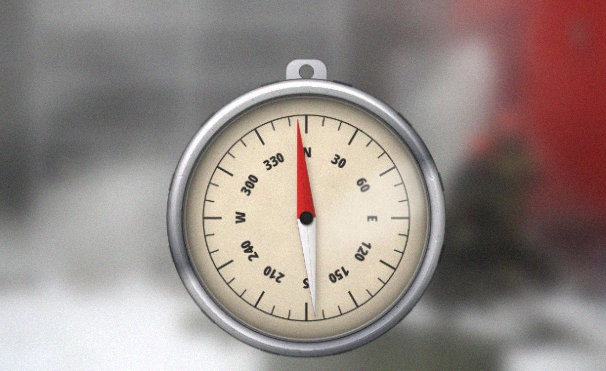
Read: value=355 unit=°
